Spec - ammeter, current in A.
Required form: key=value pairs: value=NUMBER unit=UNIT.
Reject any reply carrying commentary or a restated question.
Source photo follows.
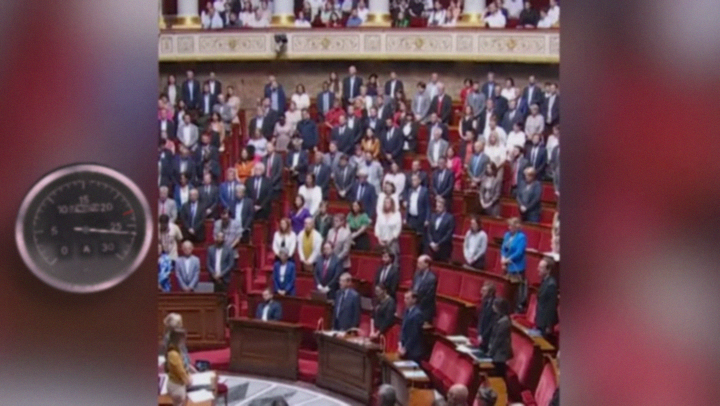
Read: value=26 unit=A
